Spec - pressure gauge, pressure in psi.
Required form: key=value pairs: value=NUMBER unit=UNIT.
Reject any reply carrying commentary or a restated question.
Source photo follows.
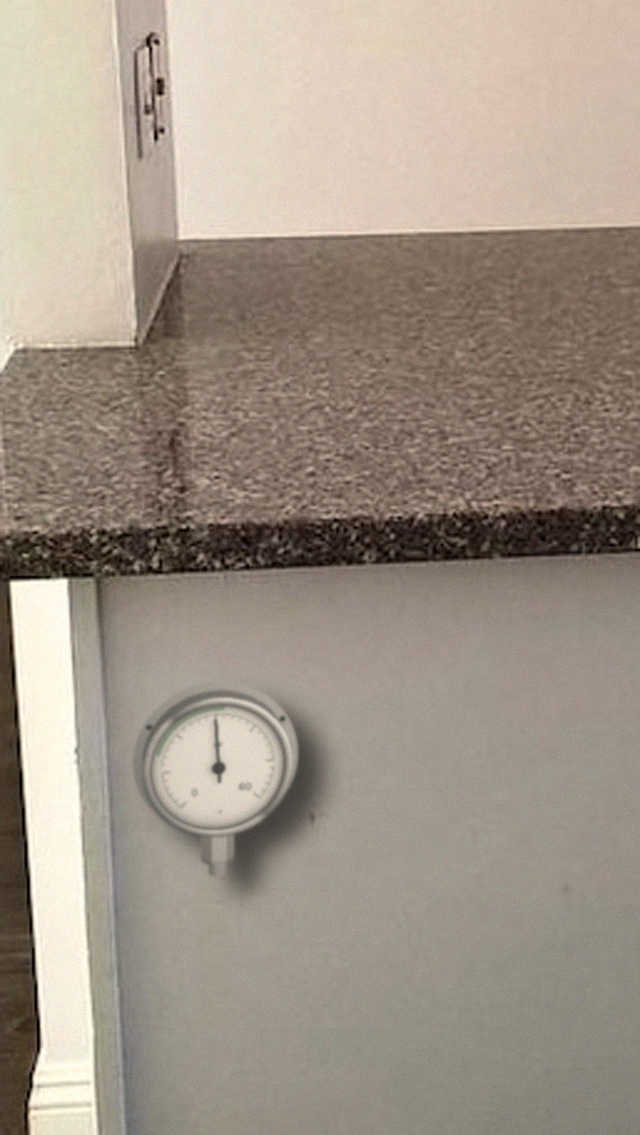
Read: value=30 unit=psi
